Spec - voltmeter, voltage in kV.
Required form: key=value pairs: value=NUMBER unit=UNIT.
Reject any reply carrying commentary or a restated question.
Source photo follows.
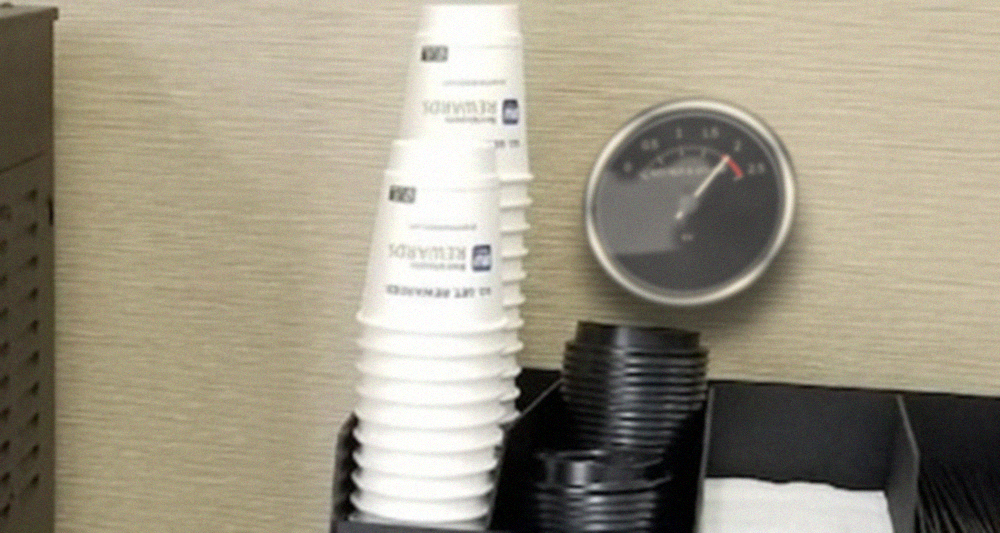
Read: value=2 unit=kV
